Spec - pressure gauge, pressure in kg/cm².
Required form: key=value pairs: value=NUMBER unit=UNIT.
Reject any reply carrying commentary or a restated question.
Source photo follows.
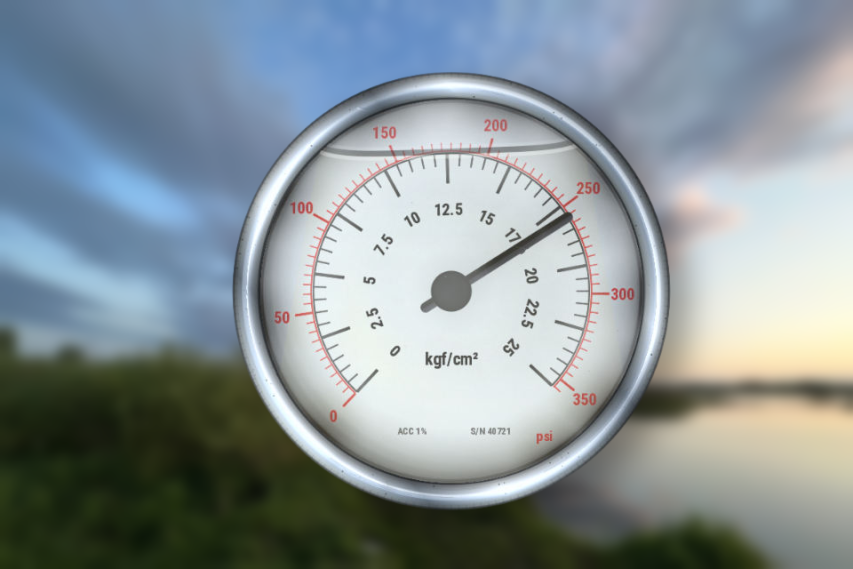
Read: value=18 unit=kg/cm²
